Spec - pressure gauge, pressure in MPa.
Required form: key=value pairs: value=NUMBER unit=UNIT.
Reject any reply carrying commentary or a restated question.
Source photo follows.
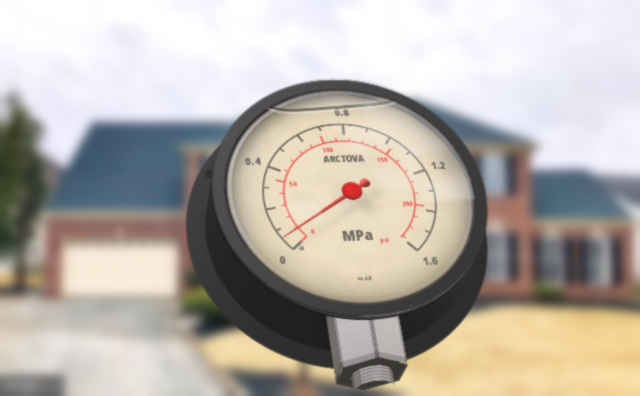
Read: value=0.05 unit=MPa
